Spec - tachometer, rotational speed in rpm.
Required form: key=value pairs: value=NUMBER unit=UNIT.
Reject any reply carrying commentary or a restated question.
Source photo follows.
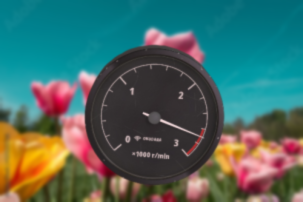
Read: value=2700 unit=rpm
